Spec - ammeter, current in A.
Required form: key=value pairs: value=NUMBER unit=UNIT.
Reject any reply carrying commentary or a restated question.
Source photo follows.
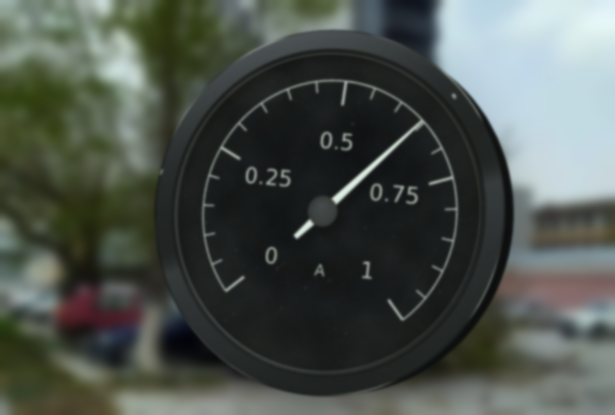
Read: value=0.65 unit=A
